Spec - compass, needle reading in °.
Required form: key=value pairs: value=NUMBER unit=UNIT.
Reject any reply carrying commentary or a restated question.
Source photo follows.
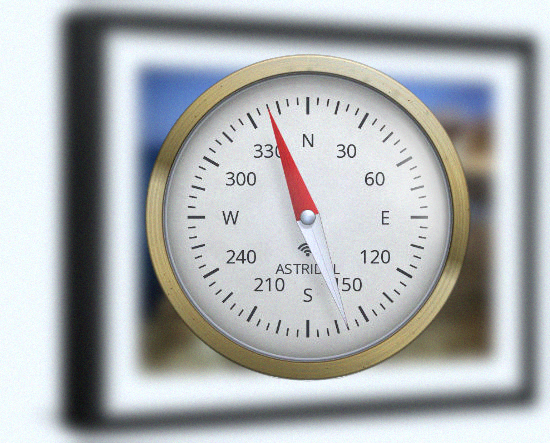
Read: value=340 unit=°
